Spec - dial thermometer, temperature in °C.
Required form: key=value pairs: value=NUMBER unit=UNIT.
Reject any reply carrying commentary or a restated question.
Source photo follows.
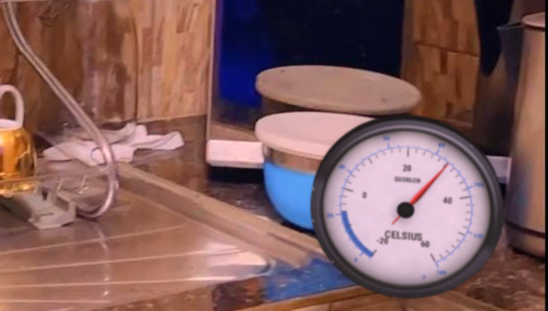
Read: value=30 unit=°C
